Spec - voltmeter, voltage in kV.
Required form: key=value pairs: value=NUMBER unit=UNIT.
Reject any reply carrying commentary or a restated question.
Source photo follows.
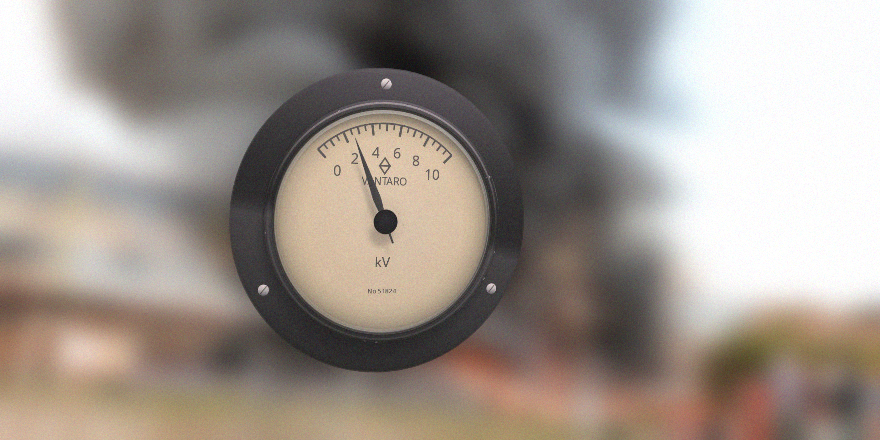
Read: value=2.5 unit=kV
